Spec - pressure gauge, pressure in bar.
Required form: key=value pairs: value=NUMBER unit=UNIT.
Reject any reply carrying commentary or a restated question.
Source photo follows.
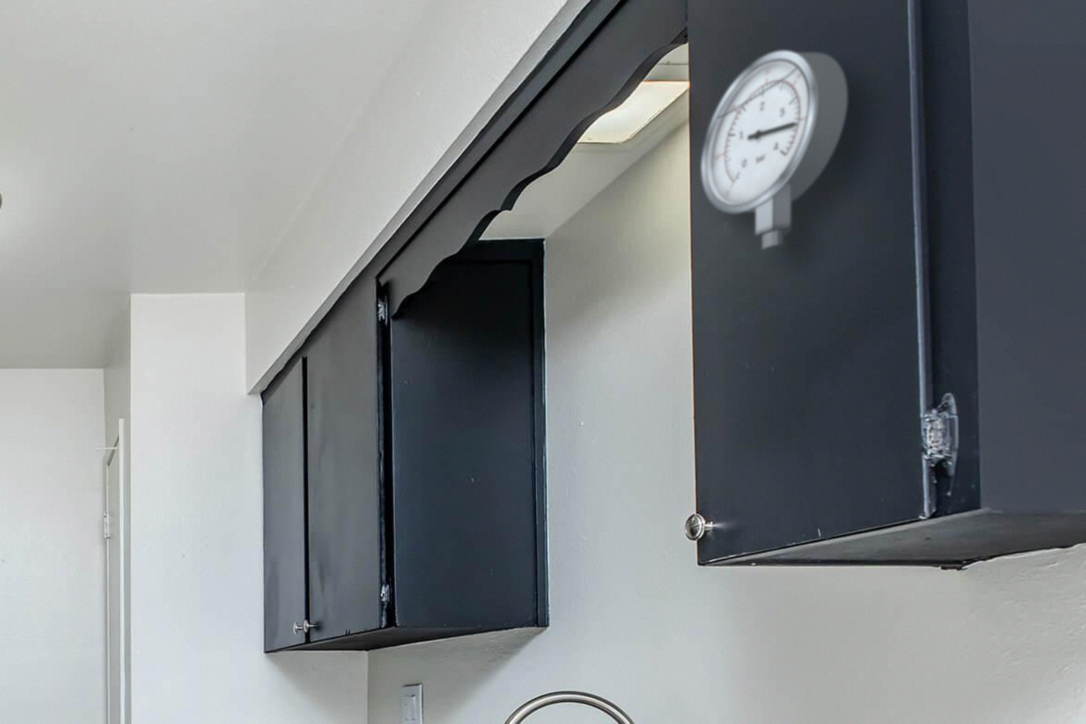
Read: value=3.5 unit=bar
